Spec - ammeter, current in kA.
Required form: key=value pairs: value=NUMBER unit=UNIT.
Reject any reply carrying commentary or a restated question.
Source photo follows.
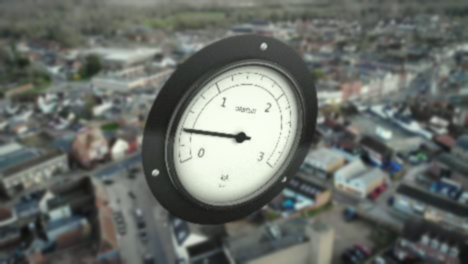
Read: value=0.4 unit=kA
